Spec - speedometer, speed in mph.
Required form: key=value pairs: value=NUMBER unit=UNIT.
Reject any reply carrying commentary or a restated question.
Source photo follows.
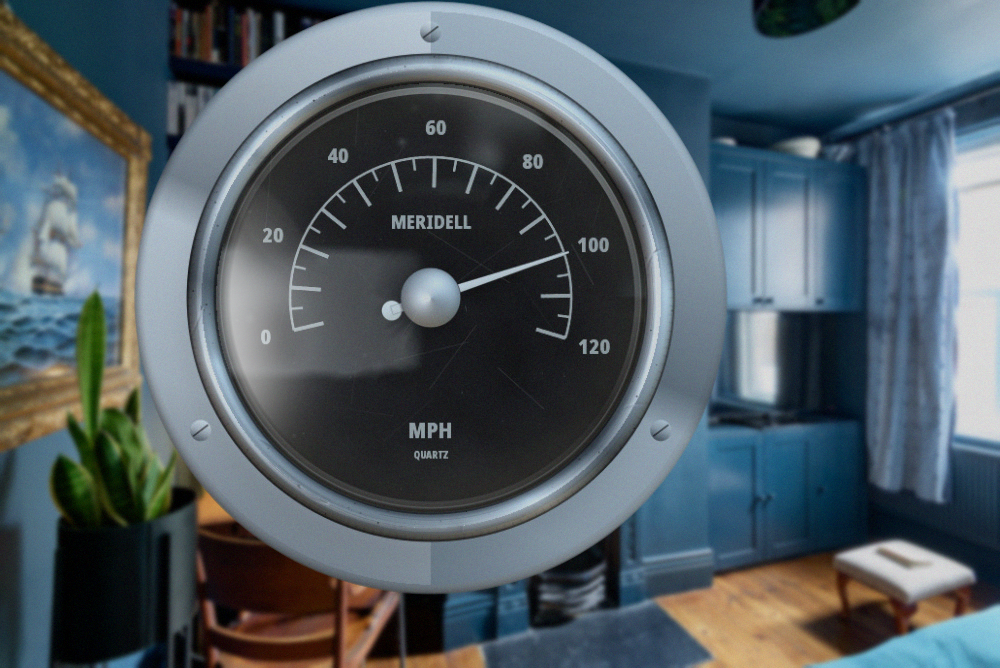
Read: value=100 unit=mph
